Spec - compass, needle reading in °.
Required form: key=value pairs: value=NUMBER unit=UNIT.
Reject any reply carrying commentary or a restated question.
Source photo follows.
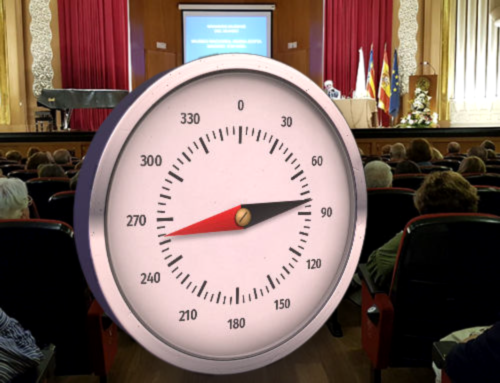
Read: value=260 unit=°
